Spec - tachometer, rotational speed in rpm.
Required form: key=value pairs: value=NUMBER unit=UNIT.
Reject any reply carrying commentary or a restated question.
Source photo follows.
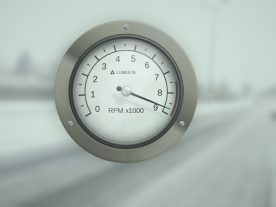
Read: value=8750 unit=rpm
